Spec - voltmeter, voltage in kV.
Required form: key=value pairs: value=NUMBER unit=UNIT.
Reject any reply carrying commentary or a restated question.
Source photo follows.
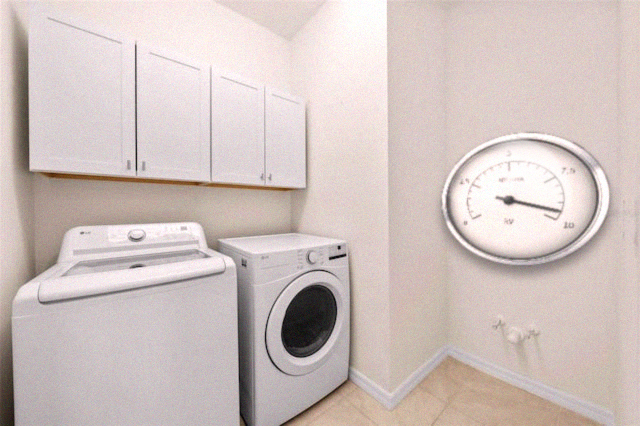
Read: value=9.5 unit=kV
